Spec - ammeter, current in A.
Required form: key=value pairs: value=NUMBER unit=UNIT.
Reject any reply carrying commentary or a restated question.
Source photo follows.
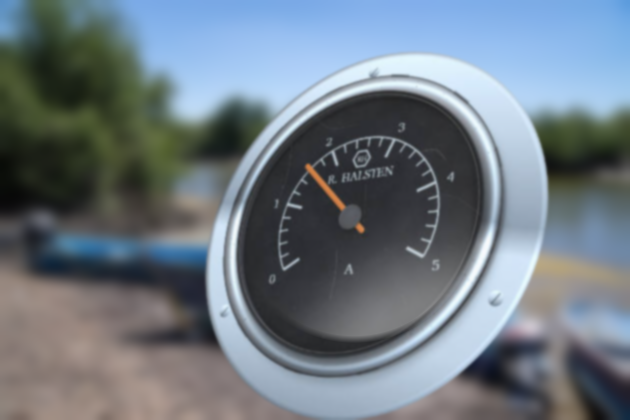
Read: value=1.6 unit=A
